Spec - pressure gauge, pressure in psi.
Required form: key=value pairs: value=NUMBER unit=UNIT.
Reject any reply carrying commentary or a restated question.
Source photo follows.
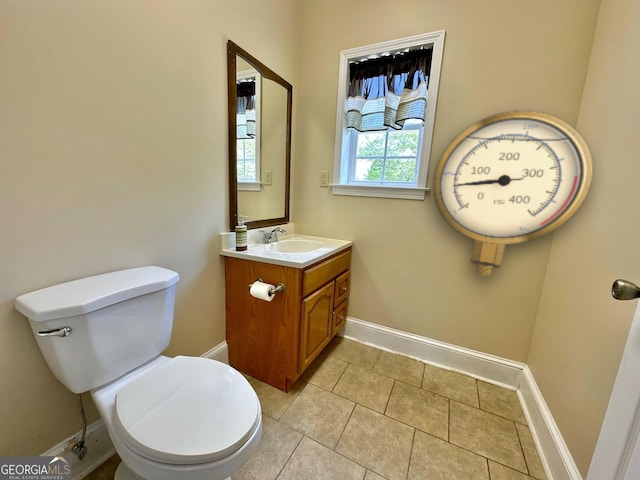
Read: value=50 unit=psi
